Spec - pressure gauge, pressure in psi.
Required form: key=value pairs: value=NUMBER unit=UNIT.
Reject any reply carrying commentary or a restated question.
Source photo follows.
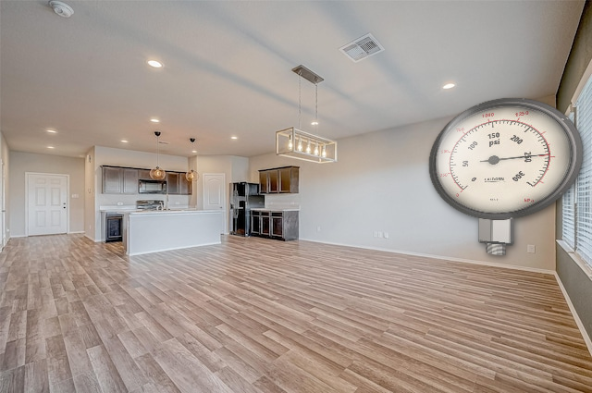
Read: value=250 unit=psi
